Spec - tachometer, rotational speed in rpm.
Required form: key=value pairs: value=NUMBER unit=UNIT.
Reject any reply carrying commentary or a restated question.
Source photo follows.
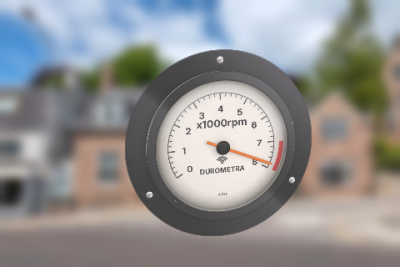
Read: value=7800 unit=rpm
